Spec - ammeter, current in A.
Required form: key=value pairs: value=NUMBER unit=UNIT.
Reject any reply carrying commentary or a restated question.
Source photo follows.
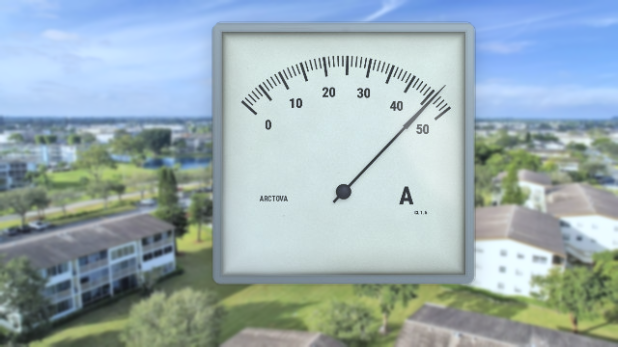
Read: value=46 unit=A
